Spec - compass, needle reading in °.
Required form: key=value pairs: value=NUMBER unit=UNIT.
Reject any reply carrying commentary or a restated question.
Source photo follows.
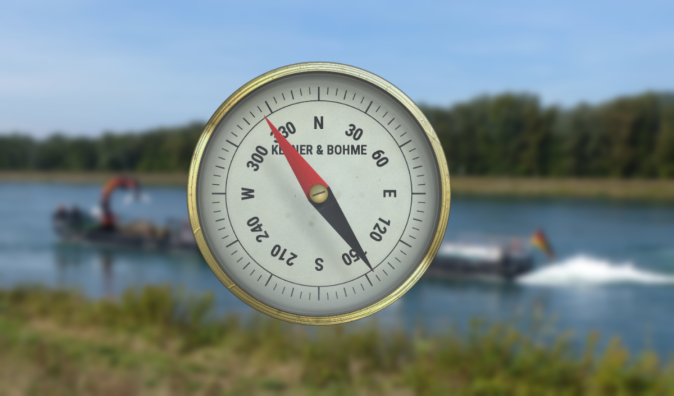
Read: value=325 unit=°
